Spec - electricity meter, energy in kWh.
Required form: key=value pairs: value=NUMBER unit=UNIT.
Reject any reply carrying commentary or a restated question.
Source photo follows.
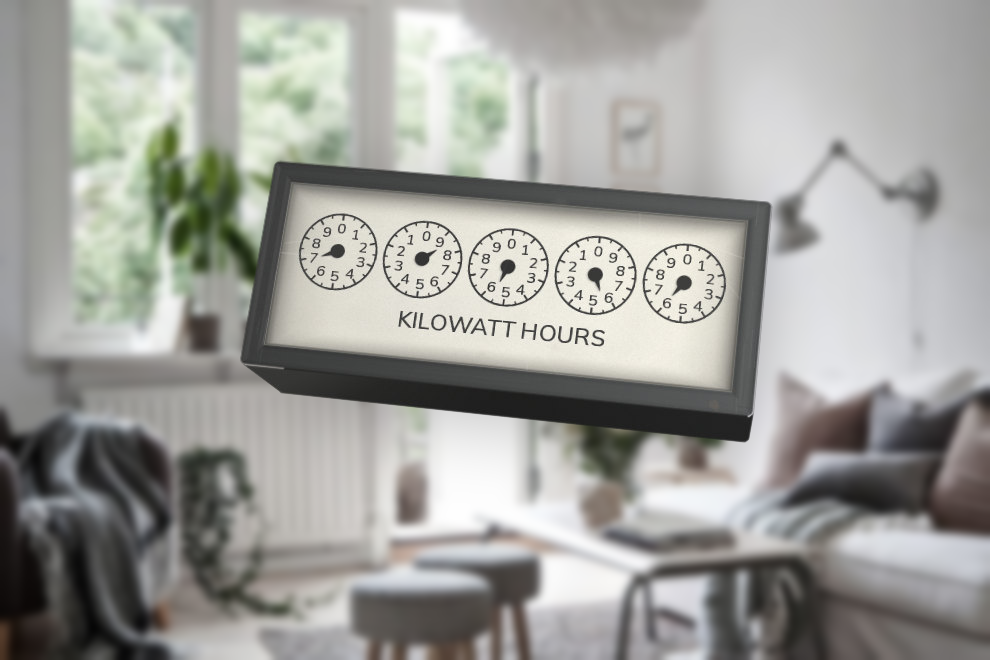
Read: value=68556 unit=kWh
